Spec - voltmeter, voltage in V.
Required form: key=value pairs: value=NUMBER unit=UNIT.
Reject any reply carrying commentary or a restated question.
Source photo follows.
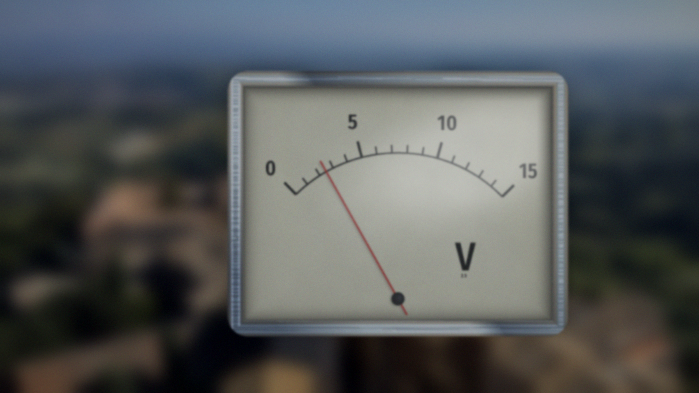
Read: value=2.5 unit=V
